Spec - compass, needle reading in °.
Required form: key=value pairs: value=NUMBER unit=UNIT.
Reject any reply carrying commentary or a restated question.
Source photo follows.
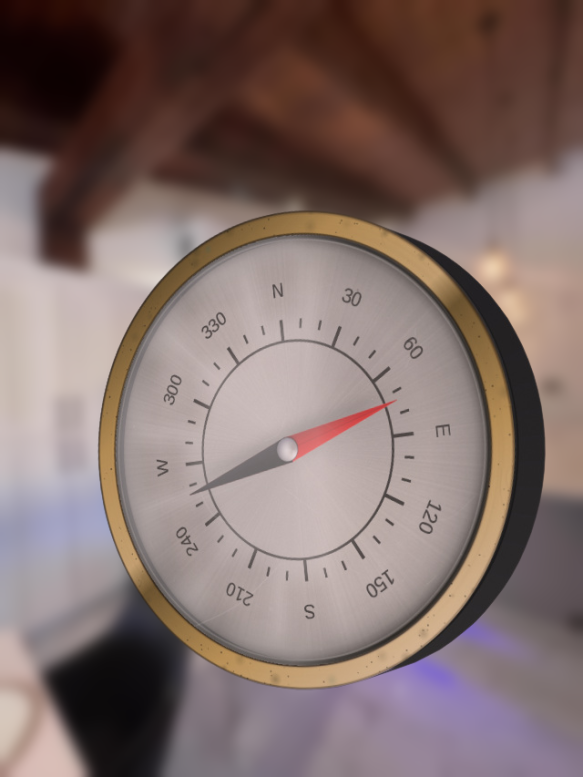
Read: value=75 unit=°
